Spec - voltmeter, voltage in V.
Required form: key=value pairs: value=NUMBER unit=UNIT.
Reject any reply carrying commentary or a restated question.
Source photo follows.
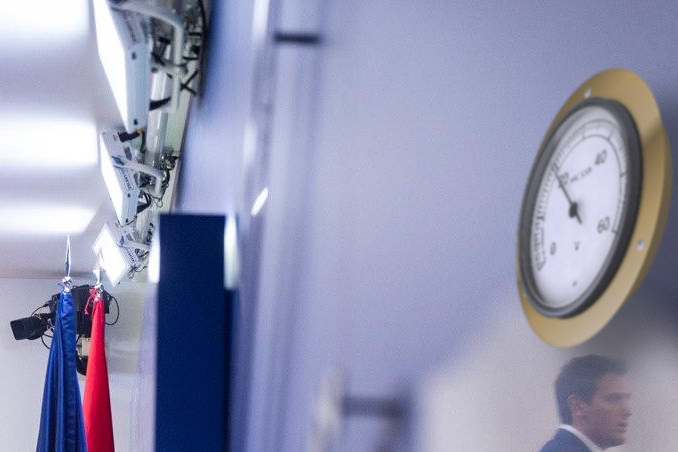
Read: value=20 unit=V
